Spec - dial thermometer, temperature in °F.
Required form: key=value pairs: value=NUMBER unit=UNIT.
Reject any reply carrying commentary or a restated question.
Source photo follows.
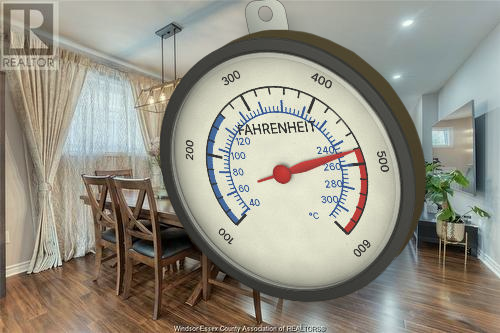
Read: value=480 unit=°F
